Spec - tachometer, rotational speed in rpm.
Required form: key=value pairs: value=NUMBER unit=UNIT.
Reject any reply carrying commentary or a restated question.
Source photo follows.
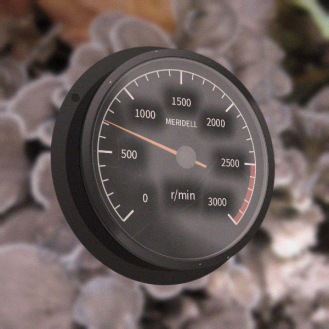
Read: value=700 unit=rpm
